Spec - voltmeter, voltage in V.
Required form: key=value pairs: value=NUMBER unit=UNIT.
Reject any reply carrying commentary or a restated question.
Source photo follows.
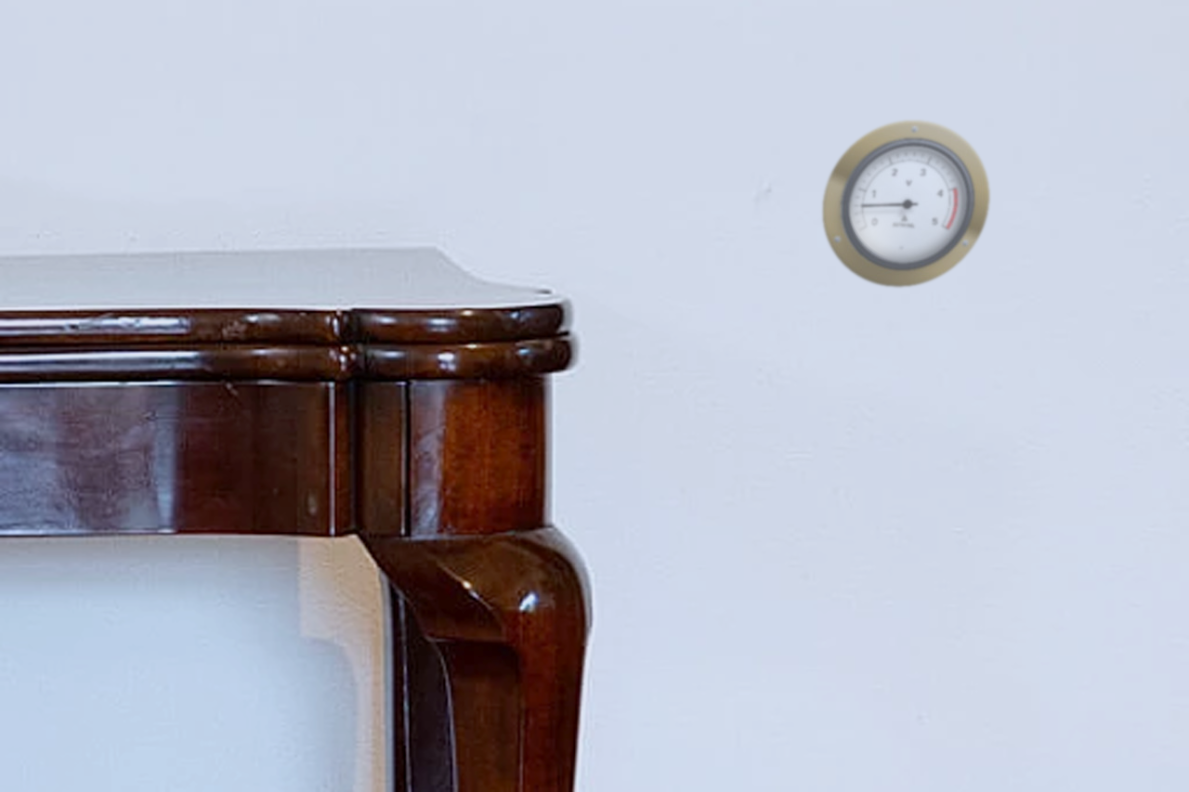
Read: value=0.6 unit=V
